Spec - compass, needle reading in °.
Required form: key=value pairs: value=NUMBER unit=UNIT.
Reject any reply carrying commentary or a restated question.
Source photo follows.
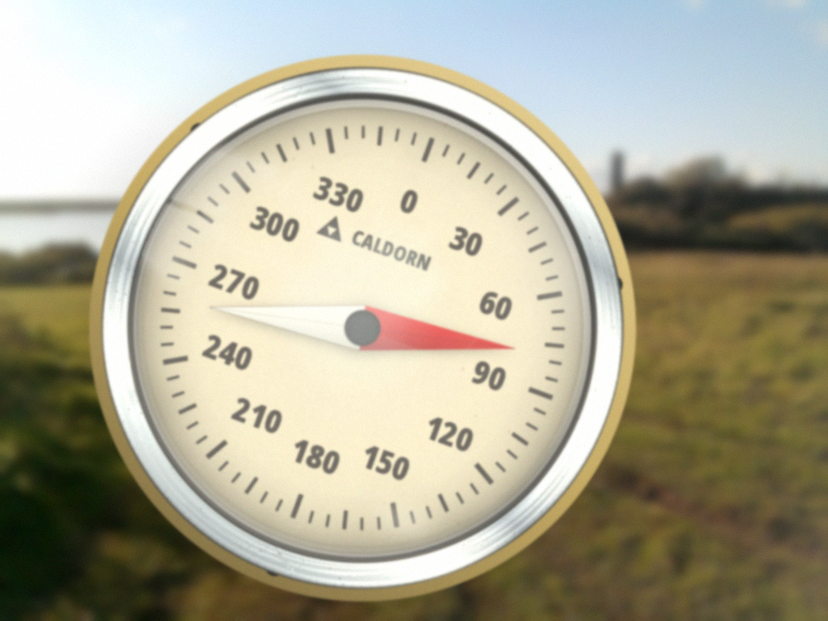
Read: value=77.5 unit=°
